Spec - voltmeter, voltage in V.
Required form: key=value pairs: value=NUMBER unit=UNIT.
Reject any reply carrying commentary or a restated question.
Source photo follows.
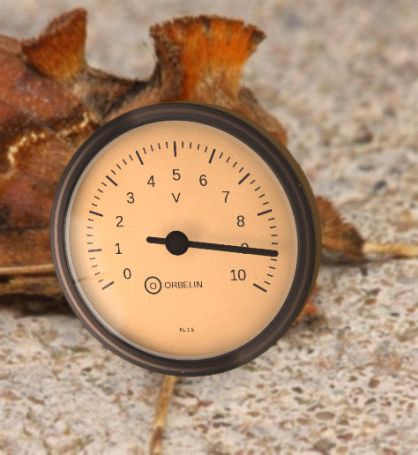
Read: value=9 unit=V
